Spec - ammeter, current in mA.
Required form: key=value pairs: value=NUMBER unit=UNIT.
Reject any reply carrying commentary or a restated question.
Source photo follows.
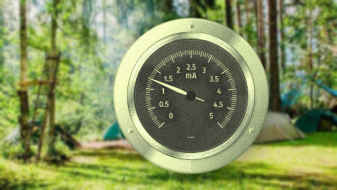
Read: value=1.25 unit=mA
